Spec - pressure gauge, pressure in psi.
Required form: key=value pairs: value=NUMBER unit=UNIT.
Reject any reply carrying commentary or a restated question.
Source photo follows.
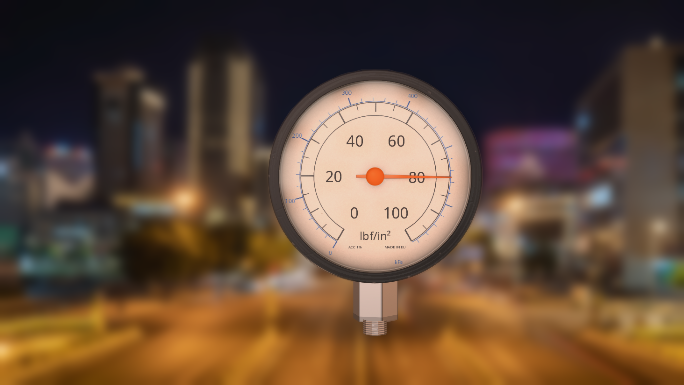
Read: value=80 unit=psi
